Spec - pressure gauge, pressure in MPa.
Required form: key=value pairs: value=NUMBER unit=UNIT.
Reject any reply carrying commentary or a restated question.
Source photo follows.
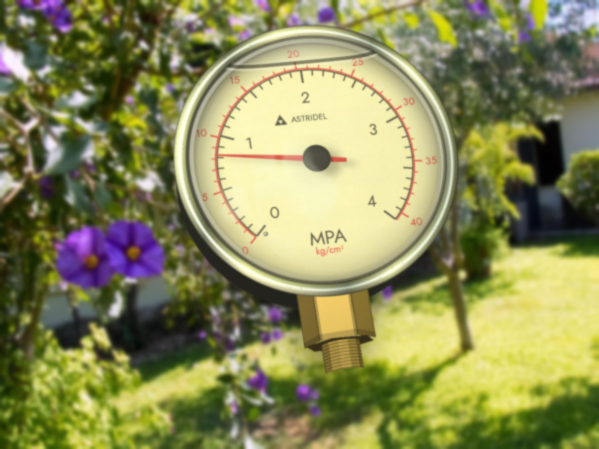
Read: value=0.8 unit=MPa
